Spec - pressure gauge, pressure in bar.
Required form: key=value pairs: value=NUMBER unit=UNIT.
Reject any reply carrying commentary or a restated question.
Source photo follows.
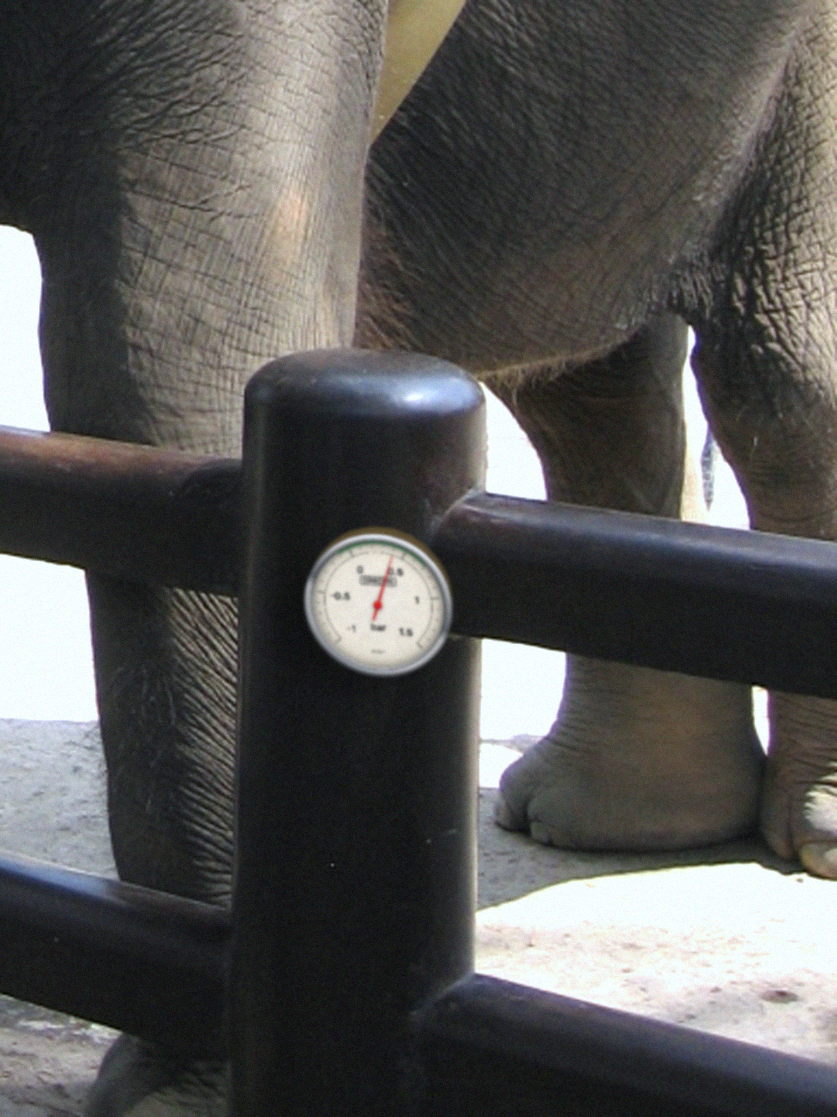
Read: value=0.4 unit=bar
